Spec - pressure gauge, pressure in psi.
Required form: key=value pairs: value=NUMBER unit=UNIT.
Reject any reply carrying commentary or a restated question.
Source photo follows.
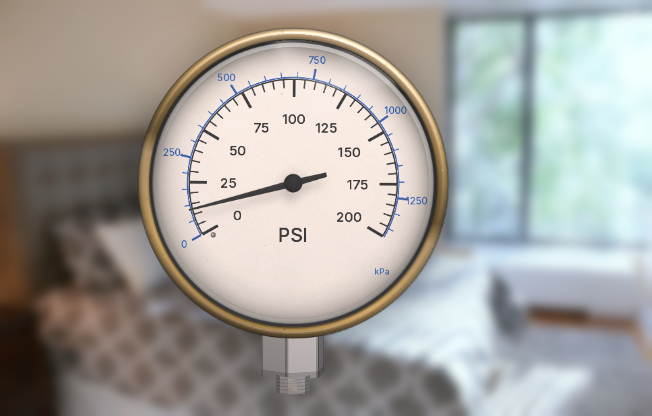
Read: value=12.5 unit=psi
